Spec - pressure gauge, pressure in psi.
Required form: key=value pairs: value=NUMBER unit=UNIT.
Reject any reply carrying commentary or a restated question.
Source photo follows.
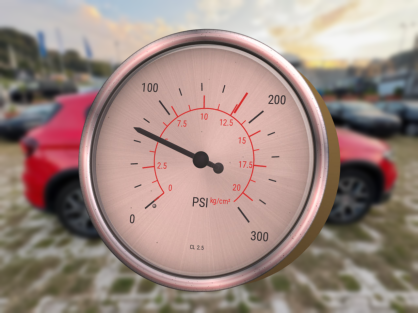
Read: value=70 unit=psi
